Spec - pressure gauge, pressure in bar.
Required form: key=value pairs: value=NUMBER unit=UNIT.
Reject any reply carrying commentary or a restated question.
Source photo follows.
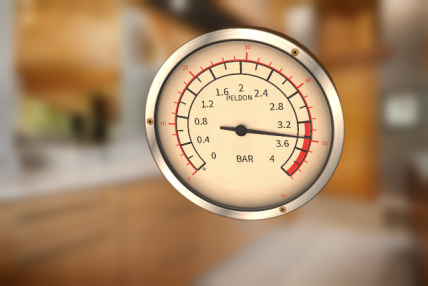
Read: value=3.4 unit=bar
